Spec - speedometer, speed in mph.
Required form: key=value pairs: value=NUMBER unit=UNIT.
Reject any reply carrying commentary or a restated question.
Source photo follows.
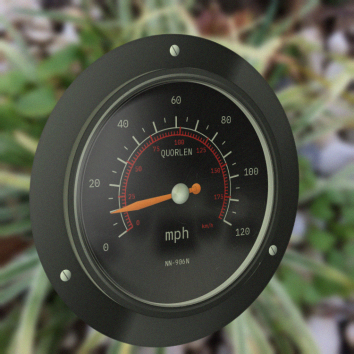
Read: value=10 unit=mph
